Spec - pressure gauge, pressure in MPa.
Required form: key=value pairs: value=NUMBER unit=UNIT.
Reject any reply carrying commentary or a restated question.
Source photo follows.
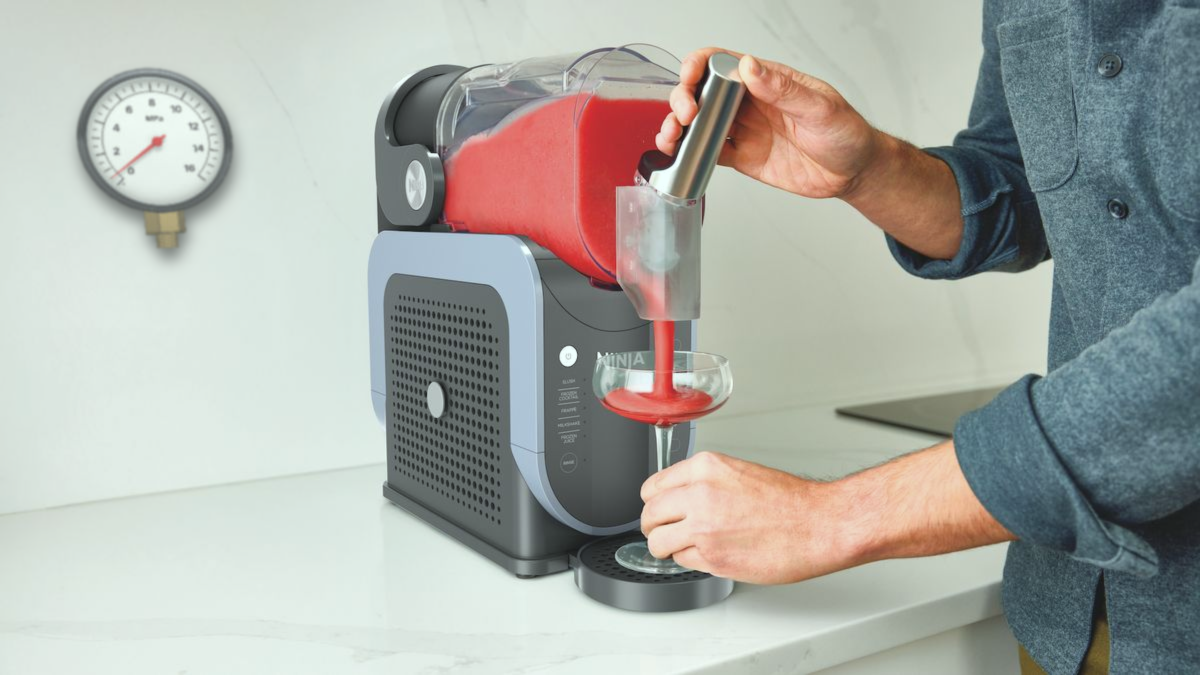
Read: value=0.5 unit=MPa
